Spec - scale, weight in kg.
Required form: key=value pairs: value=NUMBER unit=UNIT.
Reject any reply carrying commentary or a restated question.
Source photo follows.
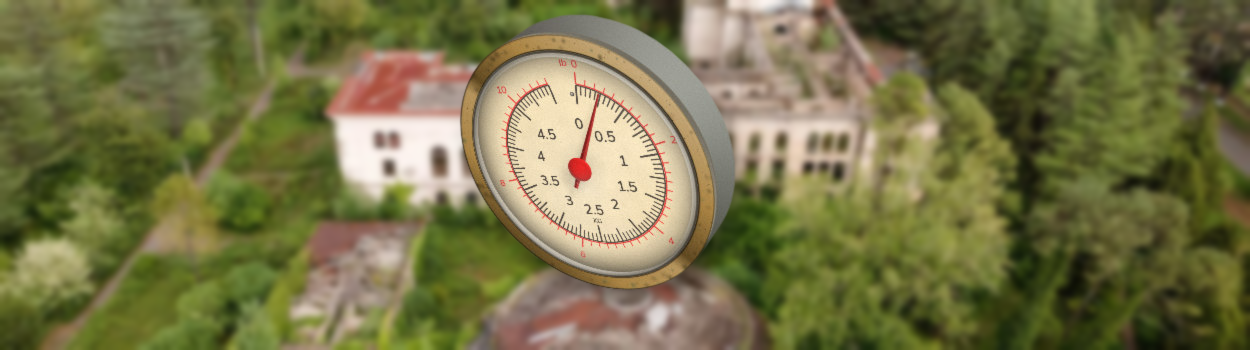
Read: value=0.25 unit=kg
